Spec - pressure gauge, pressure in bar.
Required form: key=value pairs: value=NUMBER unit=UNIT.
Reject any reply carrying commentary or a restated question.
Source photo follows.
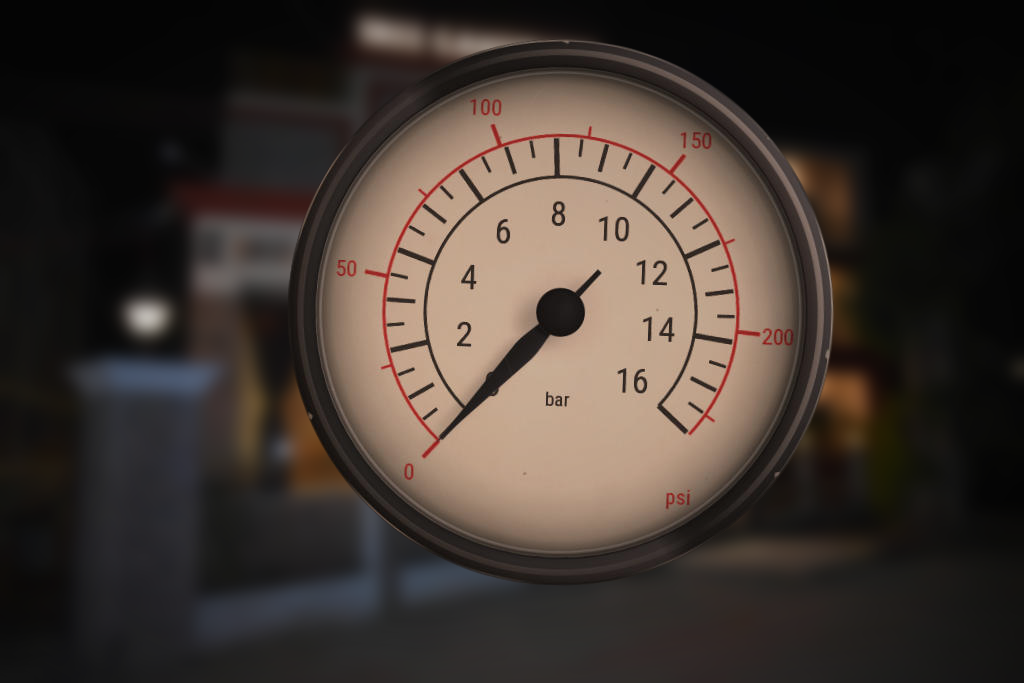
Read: value=0 unit=bar
